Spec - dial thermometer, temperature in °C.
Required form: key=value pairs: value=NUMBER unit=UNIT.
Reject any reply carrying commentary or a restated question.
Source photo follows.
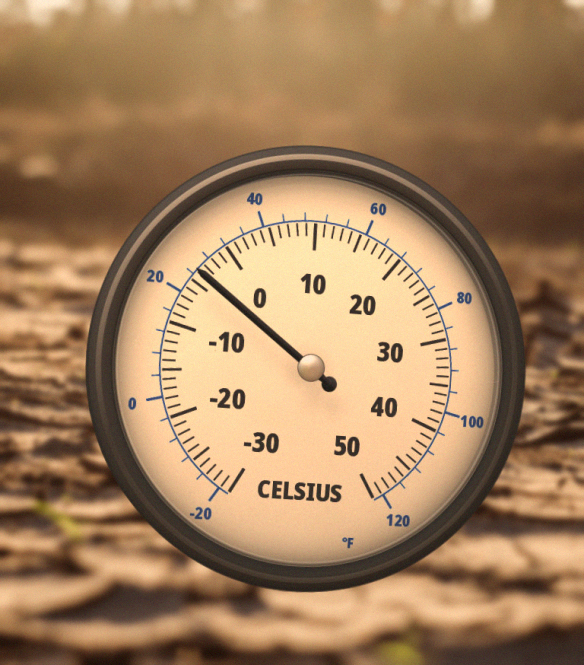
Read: value=-4 unit=°C
